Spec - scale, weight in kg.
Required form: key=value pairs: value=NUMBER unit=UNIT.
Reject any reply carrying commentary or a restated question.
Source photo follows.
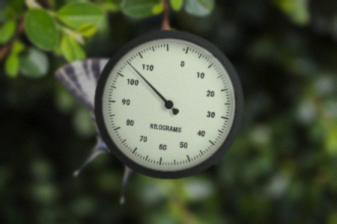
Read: value=105 unit=kg
